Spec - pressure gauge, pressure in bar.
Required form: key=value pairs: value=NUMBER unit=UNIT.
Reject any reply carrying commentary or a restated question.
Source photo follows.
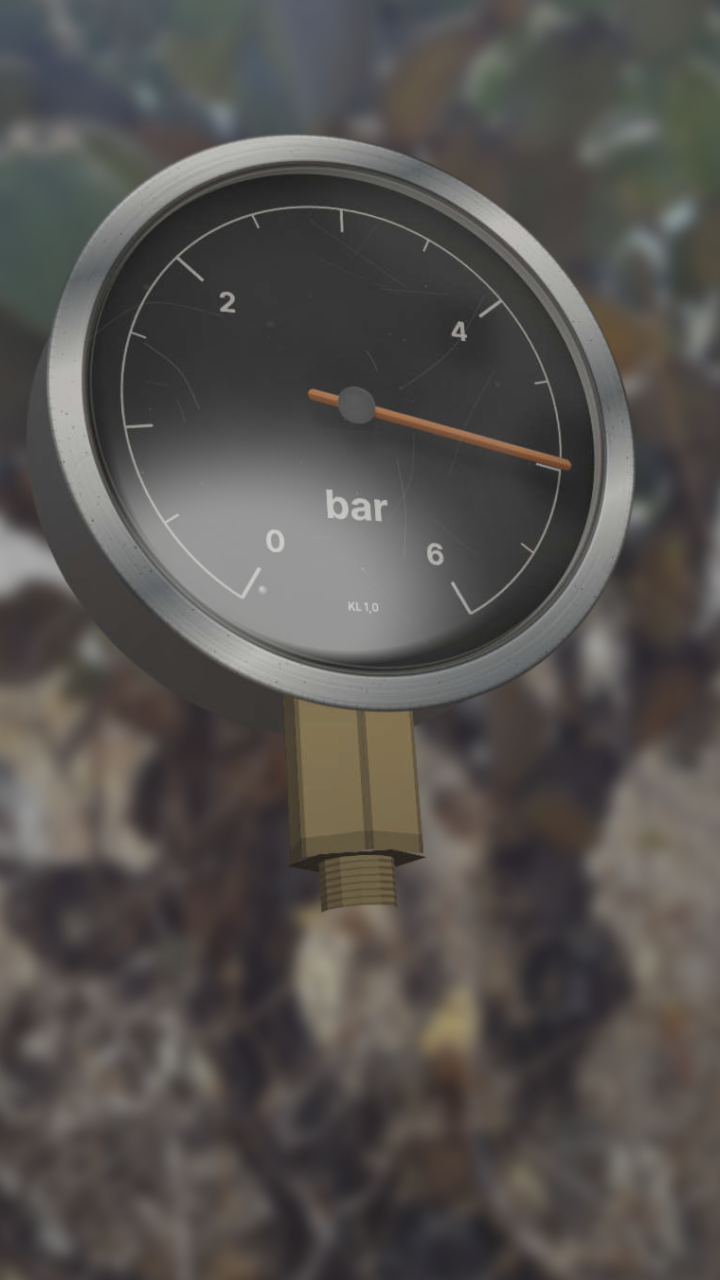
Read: value=5 unit=bar
